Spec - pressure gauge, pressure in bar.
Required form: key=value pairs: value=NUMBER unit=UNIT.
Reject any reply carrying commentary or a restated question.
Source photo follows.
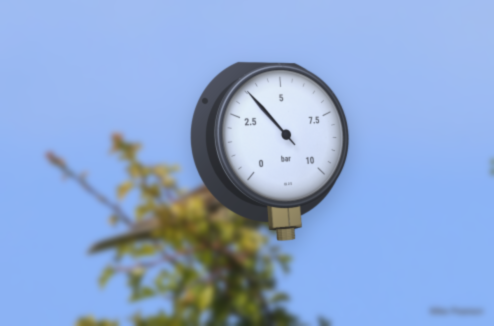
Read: value=3.5 unit=bar
